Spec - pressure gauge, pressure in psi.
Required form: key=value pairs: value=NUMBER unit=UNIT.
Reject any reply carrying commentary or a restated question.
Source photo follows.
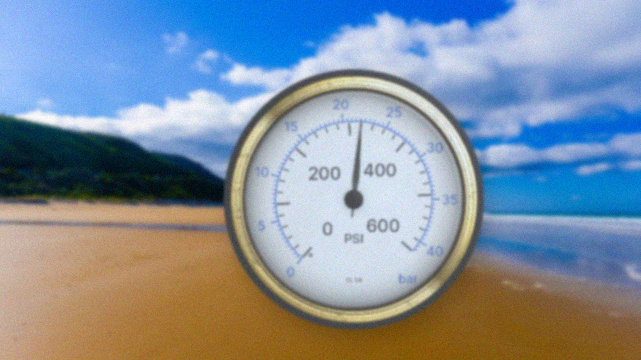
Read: value=320 unit=psi
